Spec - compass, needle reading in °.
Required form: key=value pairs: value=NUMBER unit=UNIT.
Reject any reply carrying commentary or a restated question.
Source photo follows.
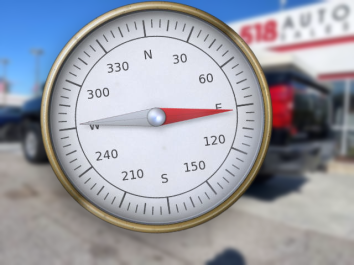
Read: value=92.5 unit=°
